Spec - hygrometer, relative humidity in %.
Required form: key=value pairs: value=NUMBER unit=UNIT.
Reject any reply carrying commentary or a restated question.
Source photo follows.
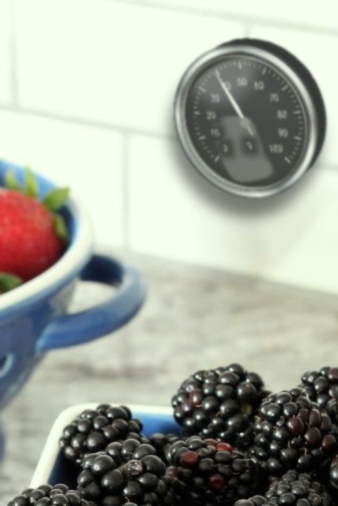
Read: value=40 unit=%
